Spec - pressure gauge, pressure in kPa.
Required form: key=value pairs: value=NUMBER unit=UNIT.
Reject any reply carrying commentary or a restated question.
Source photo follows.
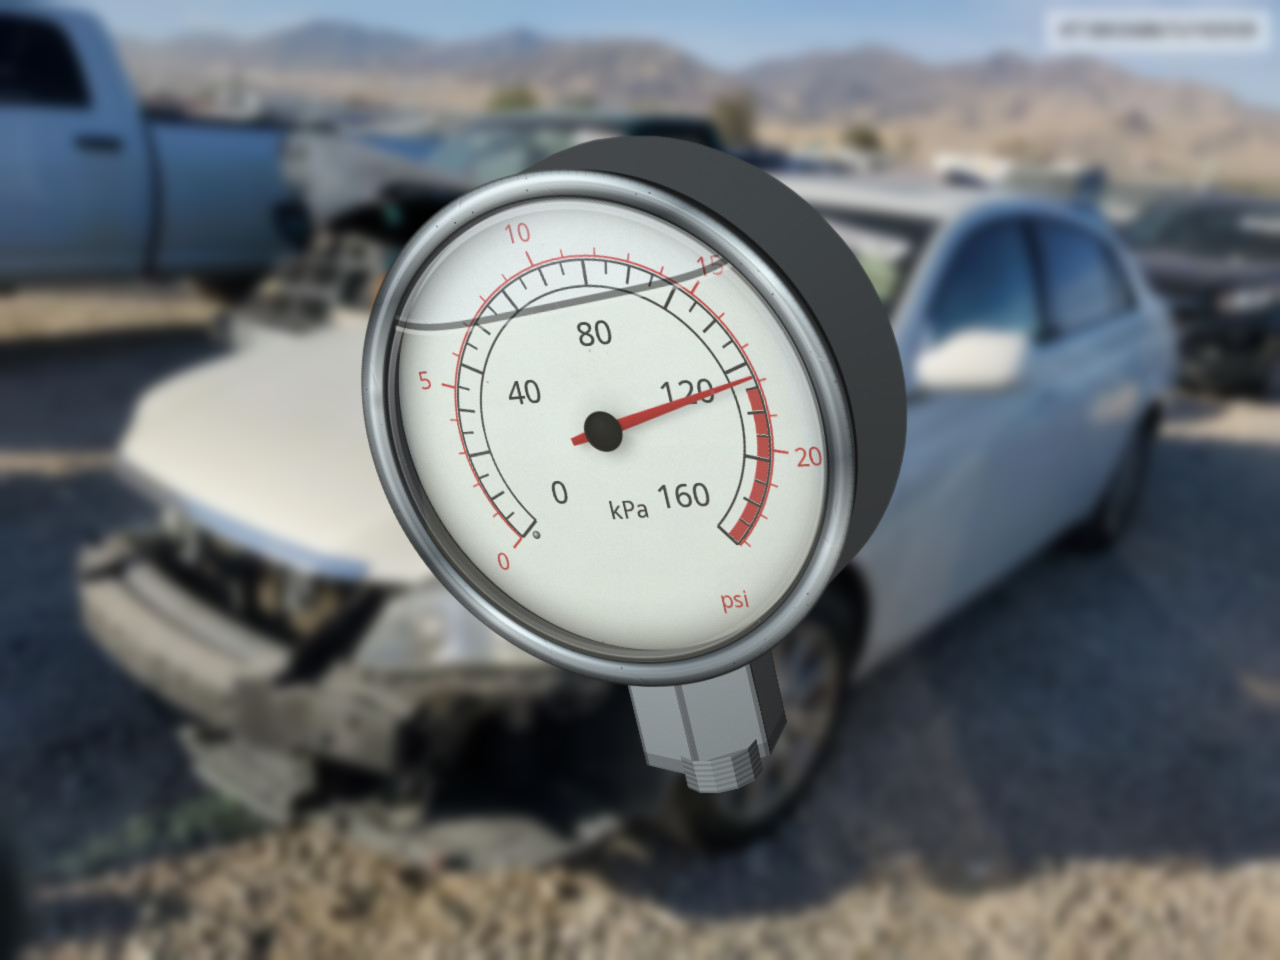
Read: value=122.5 unit=kPa
